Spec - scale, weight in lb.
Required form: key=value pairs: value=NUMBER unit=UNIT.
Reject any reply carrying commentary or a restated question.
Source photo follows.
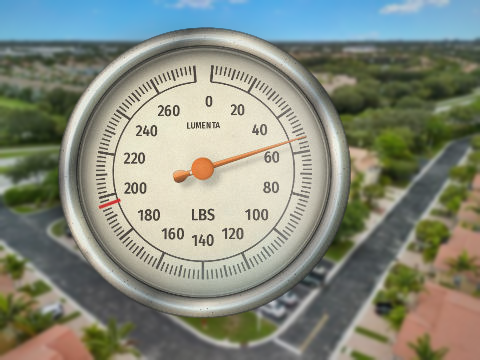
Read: value=54 unit=lb
